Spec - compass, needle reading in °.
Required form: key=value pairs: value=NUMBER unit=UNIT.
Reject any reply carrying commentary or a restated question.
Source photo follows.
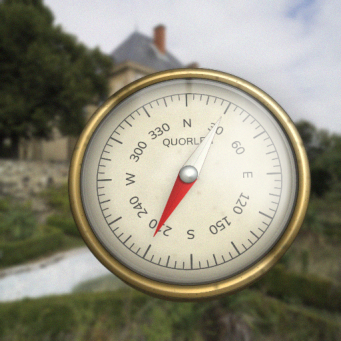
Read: value=210 unit=°
